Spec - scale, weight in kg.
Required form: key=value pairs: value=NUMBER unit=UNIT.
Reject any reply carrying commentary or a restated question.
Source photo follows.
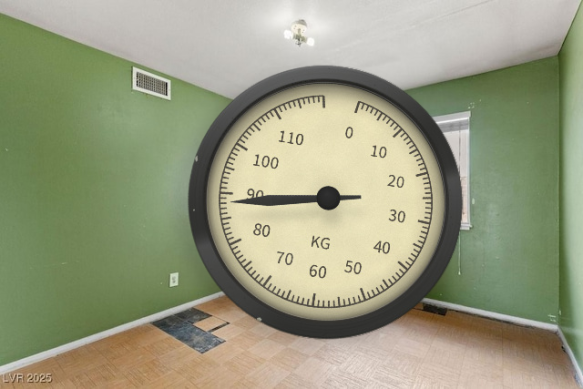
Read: value=88 unit=kg
